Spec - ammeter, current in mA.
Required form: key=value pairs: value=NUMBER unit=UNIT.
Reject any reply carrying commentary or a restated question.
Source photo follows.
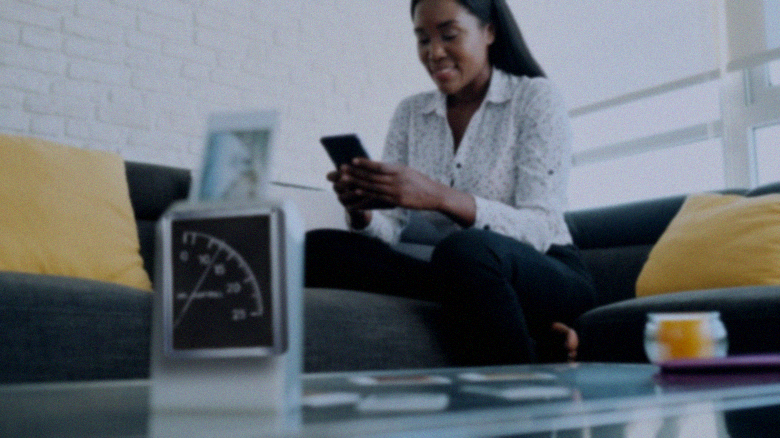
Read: value=12.5 unit=mA
